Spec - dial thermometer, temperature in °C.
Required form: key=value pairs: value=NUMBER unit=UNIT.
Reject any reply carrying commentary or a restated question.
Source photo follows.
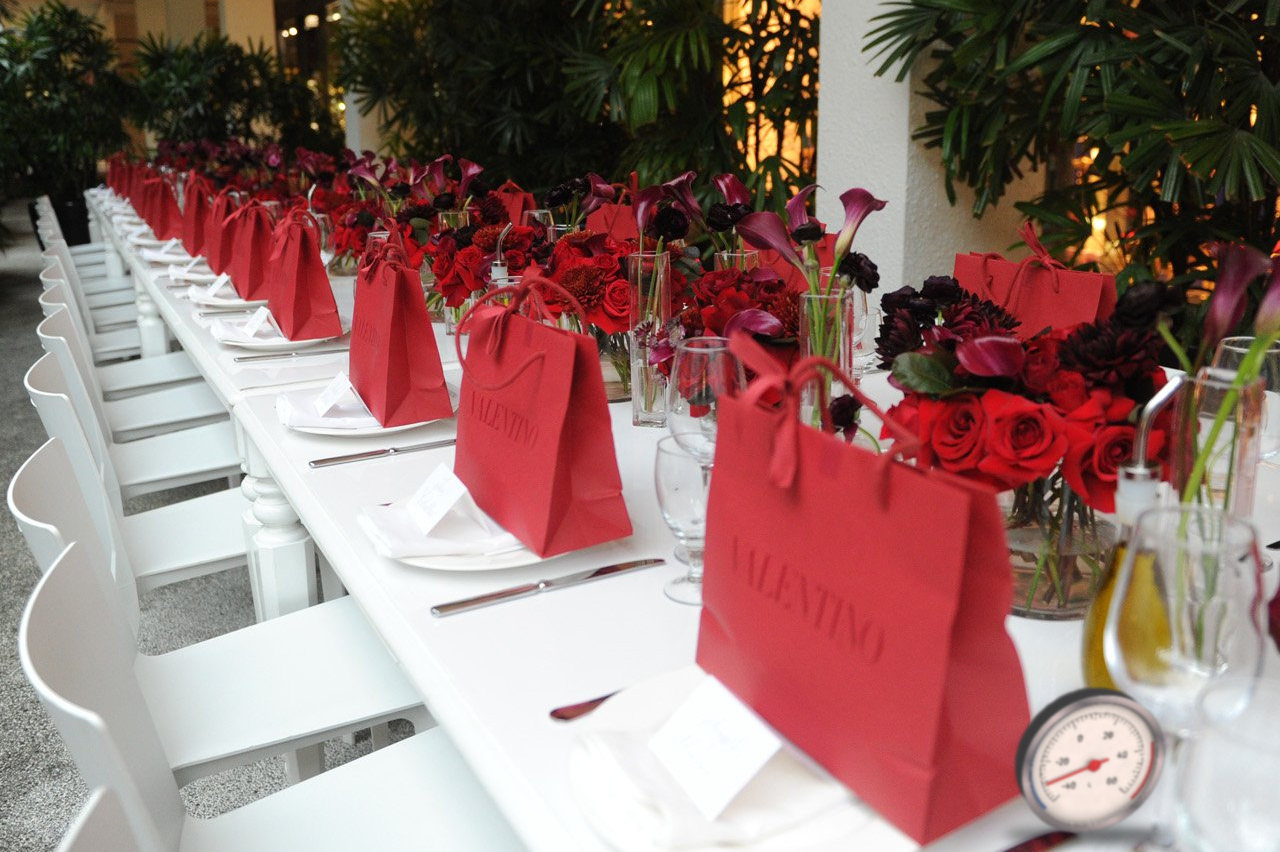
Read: value=-30 unit=°C
